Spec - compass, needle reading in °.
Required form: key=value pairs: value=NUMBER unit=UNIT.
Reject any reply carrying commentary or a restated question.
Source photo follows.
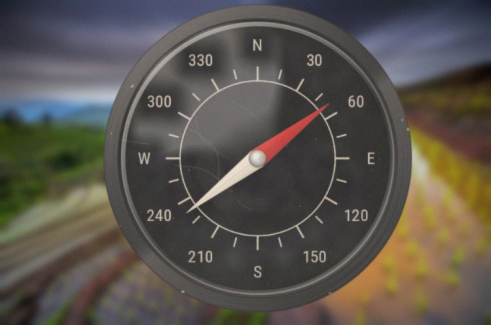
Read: value=52.5 unit=°
